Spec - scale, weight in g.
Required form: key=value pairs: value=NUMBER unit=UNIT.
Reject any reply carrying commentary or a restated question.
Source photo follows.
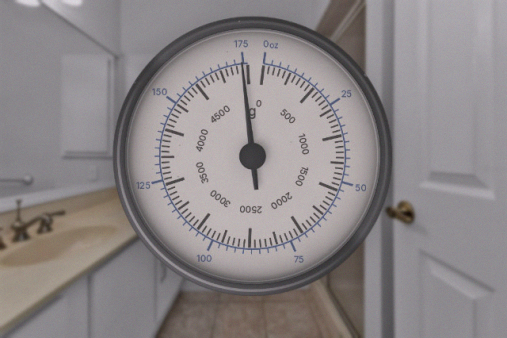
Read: value=4950 unit=g
